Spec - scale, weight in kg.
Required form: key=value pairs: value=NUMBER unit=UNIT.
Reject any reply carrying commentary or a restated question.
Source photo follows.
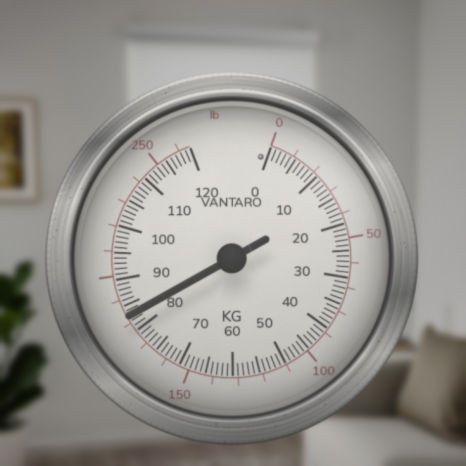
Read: value=83 unit=kg
